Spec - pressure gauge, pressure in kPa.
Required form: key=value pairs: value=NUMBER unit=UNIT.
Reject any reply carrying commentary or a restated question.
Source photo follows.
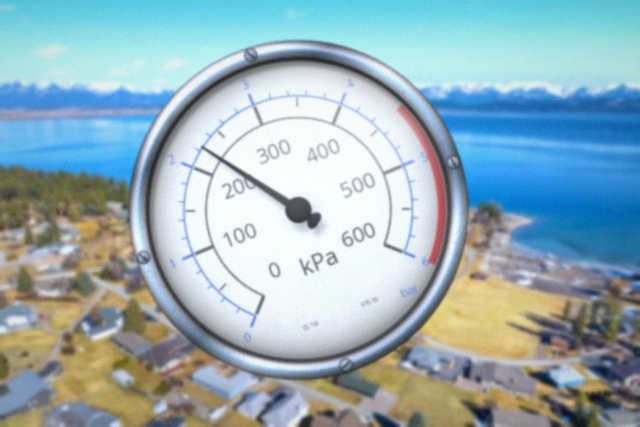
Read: value=225 unit=kPa
